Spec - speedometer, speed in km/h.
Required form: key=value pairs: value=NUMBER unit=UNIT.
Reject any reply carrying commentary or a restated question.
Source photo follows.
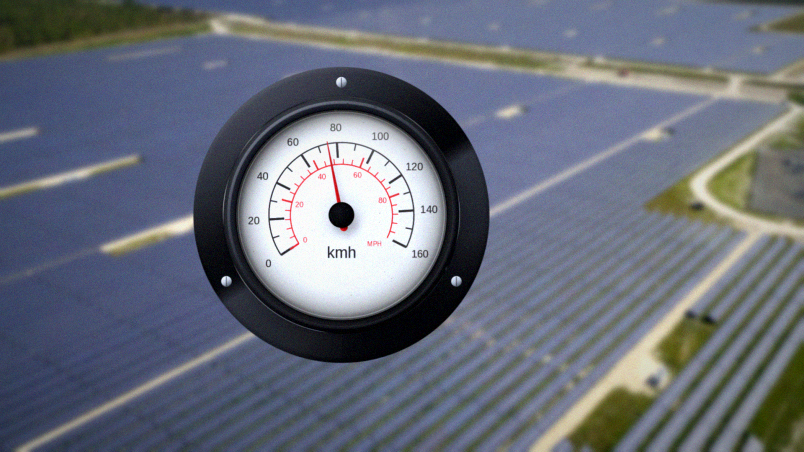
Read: value=75 unit=km/h
